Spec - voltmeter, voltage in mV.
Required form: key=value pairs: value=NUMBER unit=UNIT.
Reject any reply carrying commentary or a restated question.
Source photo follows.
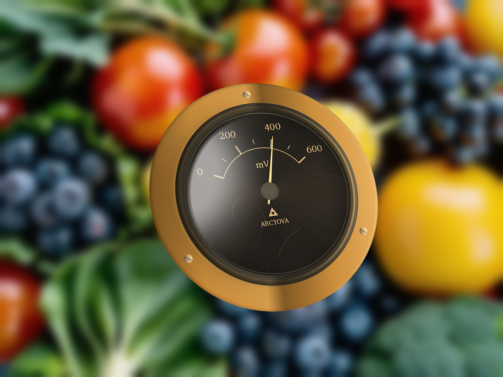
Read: value=400 unit=mV
